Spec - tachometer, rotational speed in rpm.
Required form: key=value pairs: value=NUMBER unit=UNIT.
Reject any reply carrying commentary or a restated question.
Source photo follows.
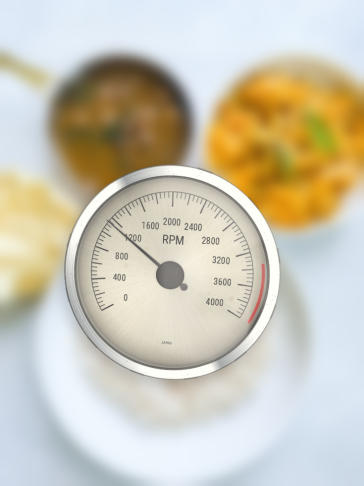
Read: value=1150 unit=rpm
